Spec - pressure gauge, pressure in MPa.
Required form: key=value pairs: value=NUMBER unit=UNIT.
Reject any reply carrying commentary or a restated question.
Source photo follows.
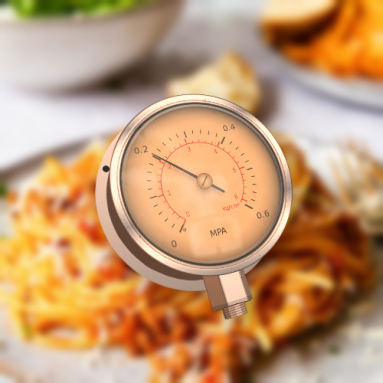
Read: value=0.2 unit=MPa
